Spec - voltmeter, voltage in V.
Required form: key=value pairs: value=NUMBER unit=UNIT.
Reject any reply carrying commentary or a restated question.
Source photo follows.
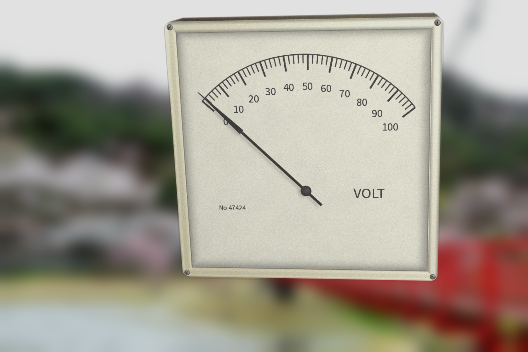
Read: value=2 unit=V
